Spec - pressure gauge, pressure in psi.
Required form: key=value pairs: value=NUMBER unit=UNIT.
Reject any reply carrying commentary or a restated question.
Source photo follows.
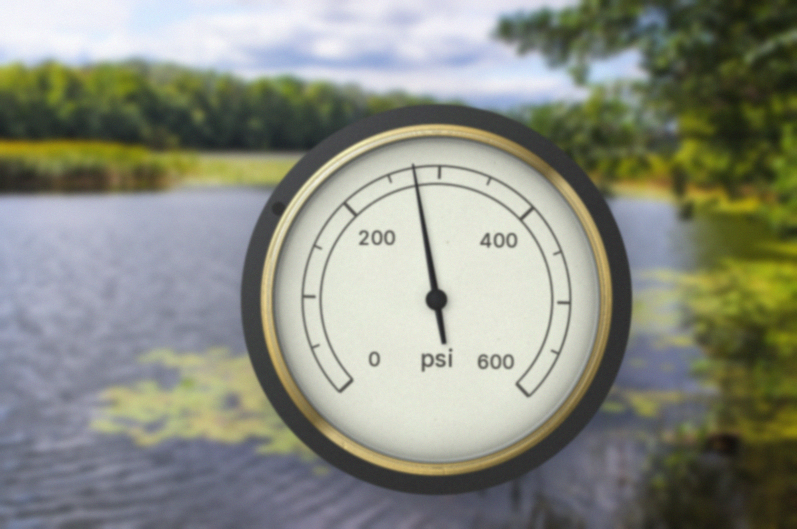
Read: value=275 unit=psi
